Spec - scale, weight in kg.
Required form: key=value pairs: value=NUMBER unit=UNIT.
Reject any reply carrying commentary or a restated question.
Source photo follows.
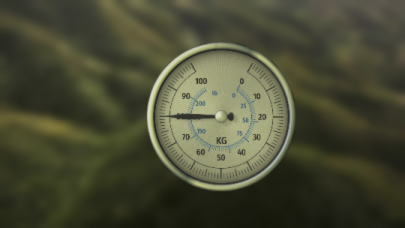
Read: value=80 unit=kg
